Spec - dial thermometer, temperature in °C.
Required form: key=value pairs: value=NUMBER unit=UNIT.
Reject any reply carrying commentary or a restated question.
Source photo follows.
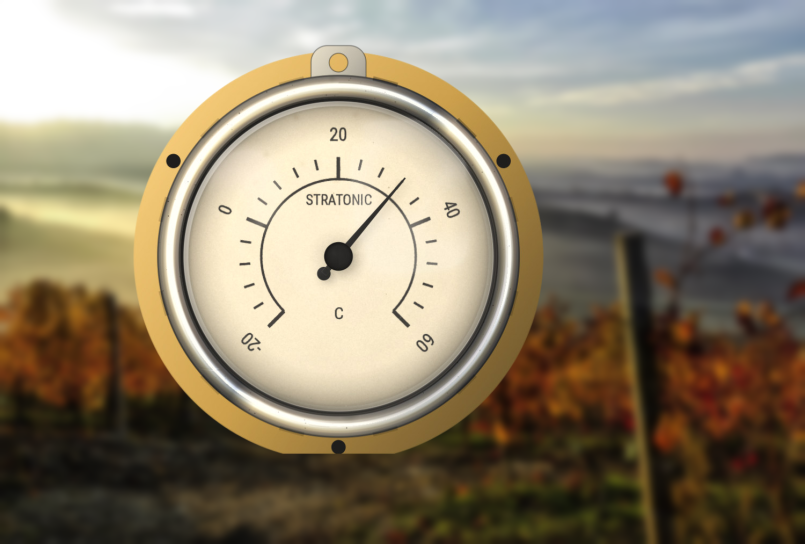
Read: value=32 unit=°C
